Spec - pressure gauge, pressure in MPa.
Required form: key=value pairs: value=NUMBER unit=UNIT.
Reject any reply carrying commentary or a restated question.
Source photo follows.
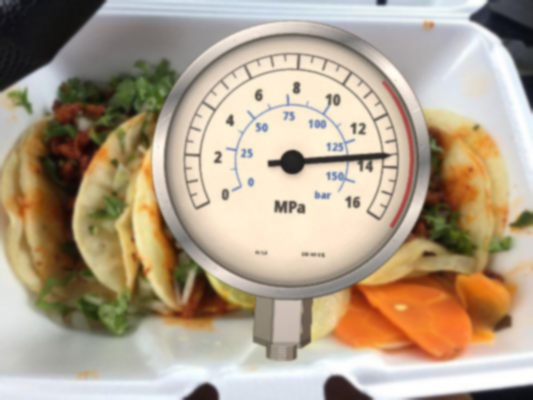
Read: value=13.5 unit=MPa
